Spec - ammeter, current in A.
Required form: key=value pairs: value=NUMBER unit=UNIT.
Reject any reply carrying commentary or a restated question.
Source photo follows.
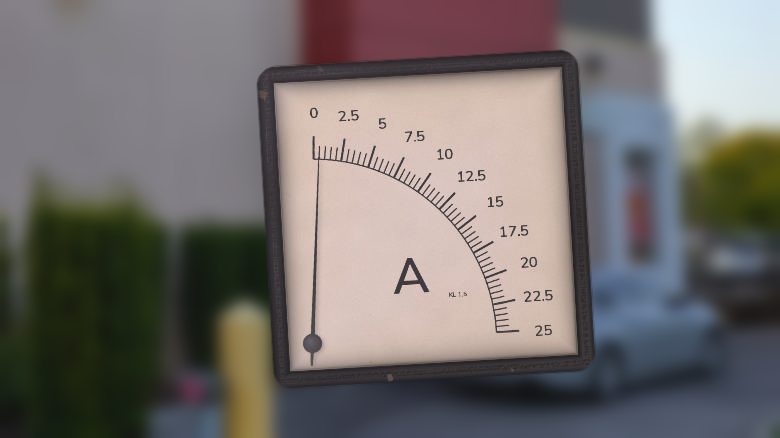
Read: value=0.5 unit=A
